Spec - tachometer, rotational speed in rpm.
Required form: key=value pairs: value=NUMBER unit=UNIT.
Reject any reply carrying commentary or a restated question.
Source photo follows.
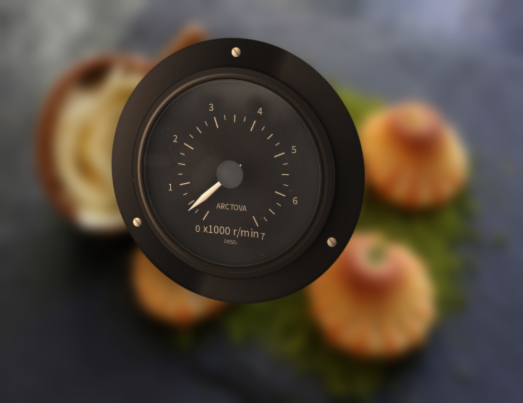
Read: value=375 unit=rpm
